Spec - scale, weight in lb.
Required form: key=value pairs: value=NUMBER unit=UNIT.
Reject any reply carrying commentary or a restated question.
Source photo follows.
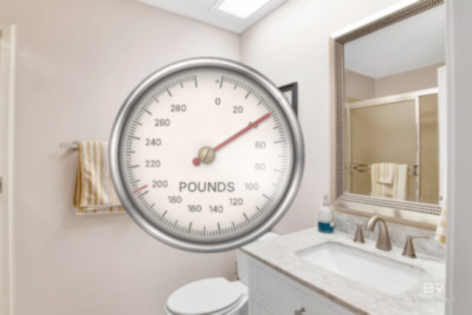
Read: value=40 unit=lb
